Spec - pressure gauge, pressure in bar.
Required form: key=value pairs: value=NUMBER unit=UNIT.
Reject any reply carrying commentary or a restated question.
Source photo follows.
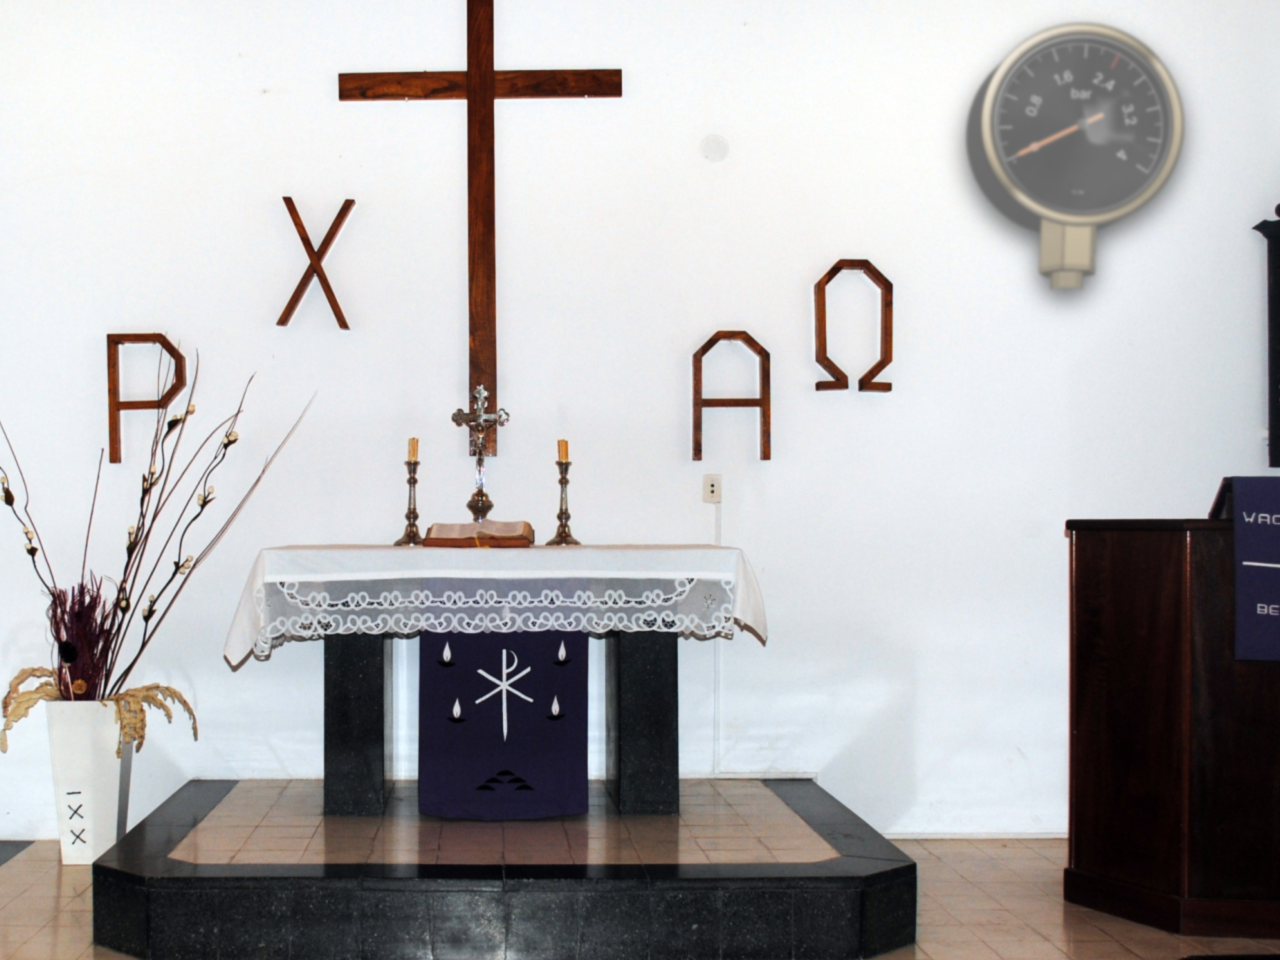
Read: value=0 unit=bar
